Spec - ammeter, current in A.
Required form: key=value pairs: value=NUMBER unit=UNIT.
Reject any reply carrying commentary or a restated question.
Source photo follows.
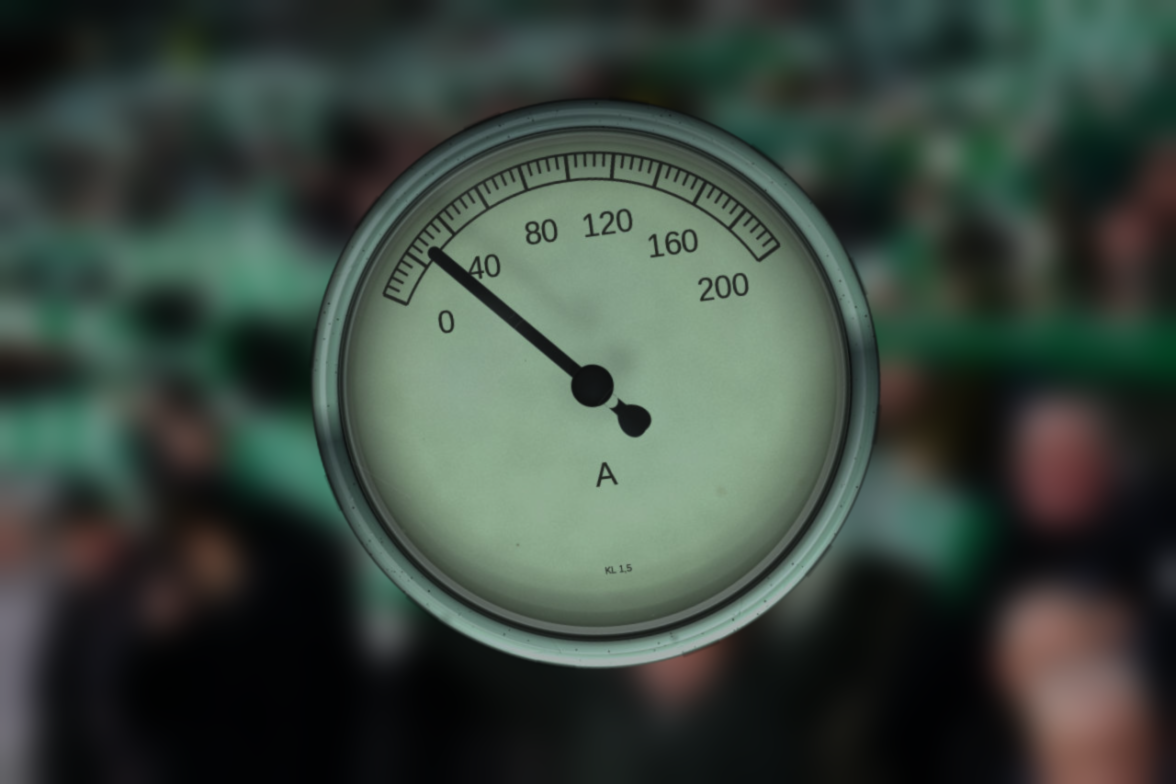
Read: value=28 unit=A
